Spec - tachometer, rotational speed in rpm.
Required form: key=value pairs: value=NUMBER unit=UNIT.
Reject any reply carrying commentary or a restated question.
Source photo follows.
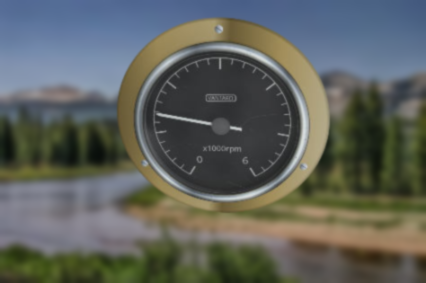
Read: value=1400 unit=rpm
